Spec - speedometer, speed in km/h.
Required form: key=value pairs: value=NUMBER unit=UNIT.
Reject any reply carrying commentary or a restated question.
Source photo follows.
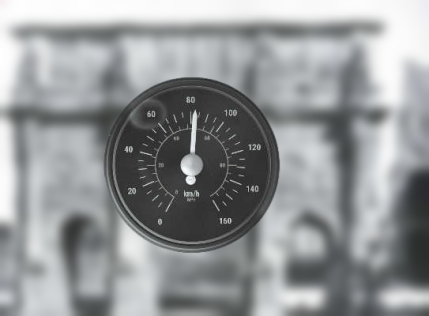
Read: value=82.5 unit=km/h
